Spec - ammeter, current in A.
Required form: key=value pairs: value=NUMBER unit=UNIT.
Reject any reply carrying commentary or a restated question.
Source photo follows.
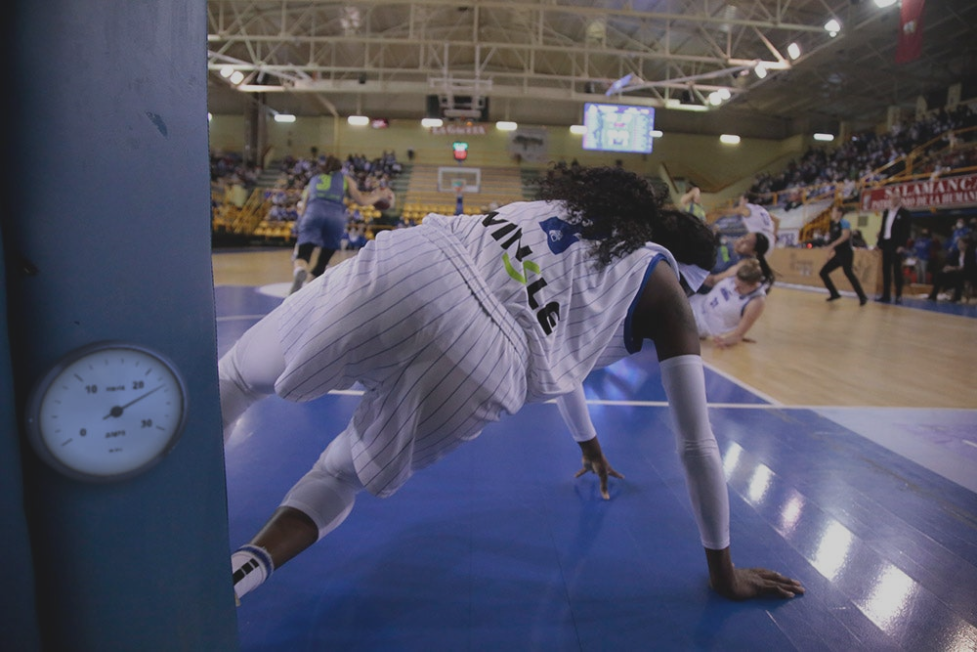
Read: value=23 unit=A
